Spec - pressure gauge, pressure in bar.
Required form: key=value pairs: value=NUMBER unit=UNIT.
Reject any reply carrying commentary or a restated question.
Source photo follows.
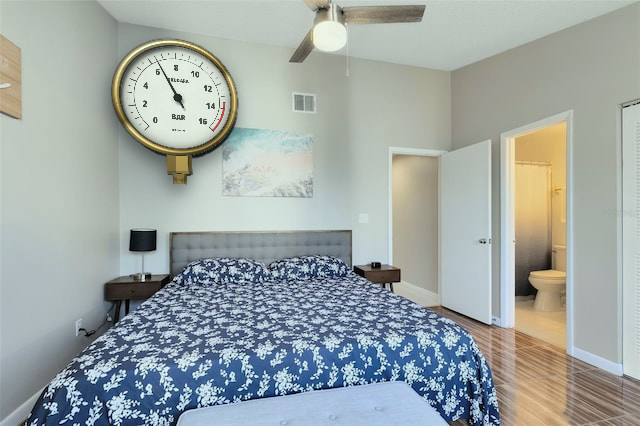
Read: value=6.5 unit=bar
